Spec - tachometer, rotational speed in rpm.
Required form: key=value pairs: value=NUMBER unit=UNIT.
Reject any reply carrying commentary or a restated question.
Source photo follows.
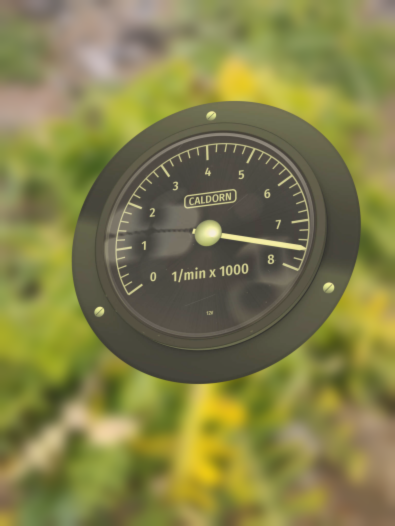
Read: value=7600 unit=rpm
